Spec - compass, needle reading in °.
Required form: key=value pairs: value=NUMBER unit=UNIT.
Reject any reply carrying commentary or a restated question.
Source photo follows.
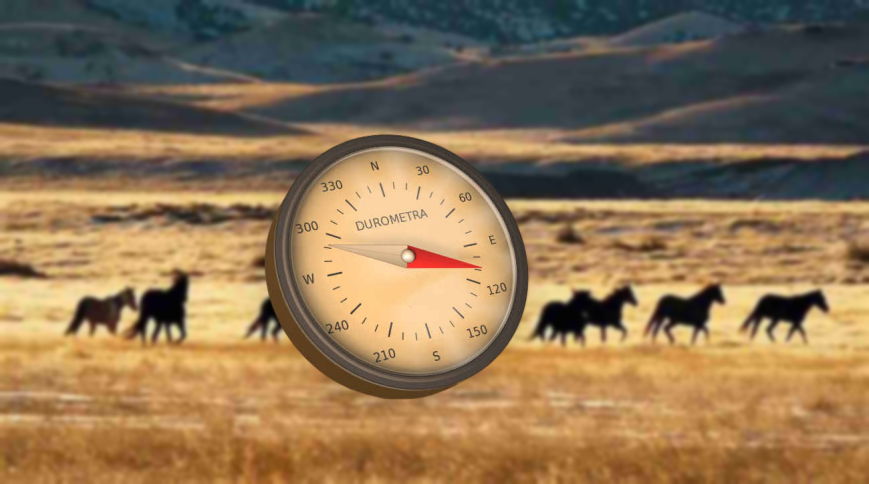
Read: value=110 unit=°
